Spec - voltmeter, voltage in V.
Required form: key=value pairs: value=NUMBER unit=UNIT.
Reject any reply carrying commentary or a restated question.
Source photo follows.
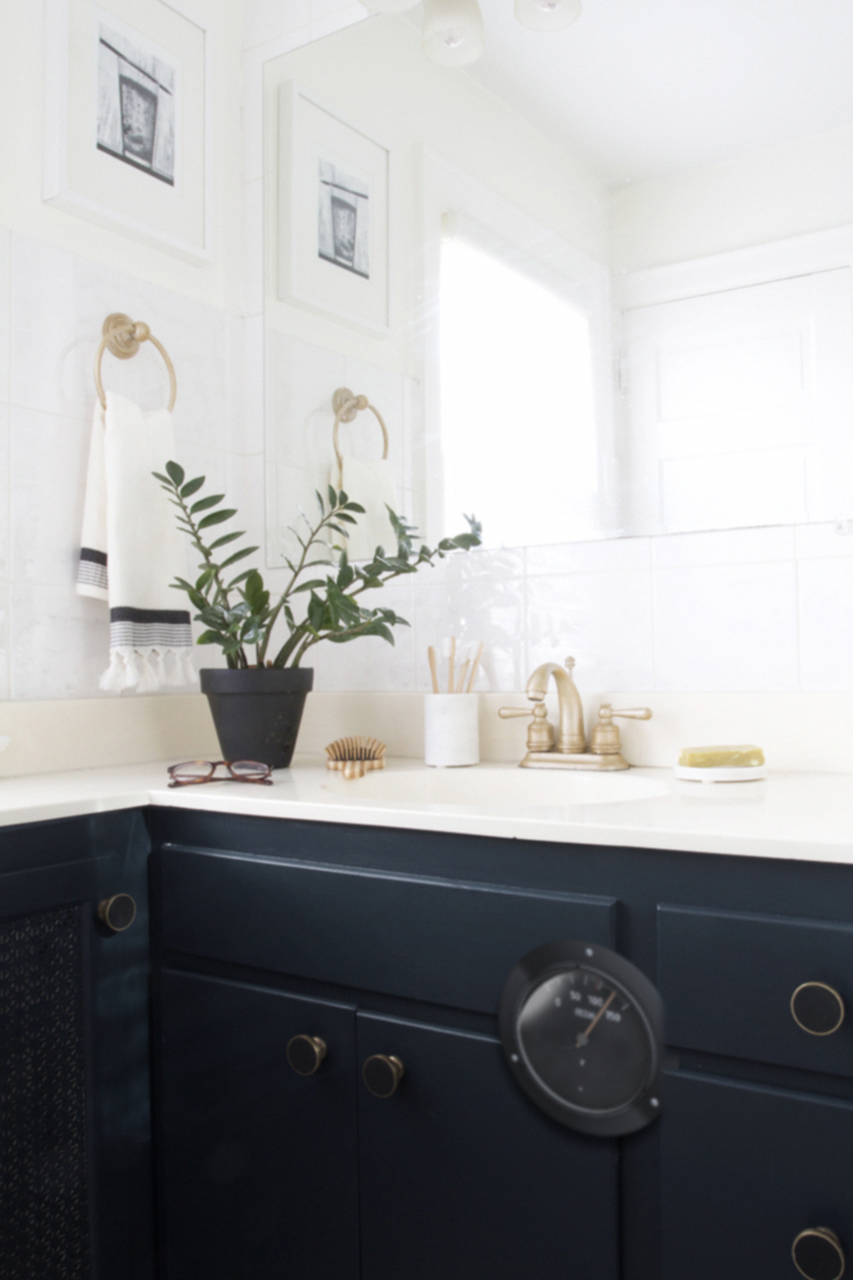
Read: value=125 unit=V
